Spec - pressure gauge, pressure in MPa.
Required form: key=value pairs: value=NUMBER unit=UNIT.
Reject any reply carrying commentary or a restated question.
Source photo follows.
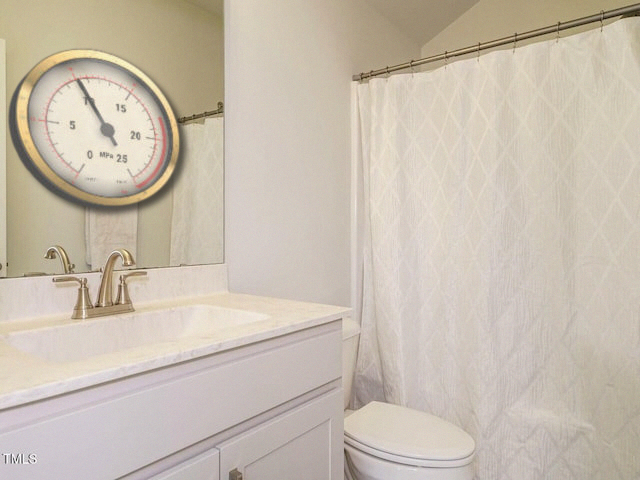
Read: value=10 unit=MPa
